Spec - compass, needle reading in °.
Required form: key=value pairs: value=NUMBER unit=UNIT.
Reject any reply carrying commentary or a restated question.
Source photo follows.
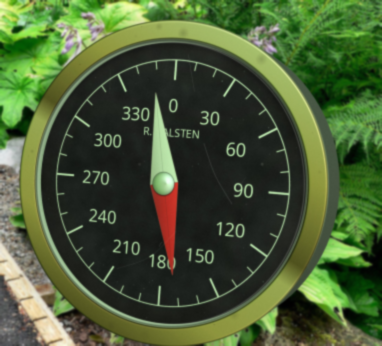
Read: value=170 unit=°
